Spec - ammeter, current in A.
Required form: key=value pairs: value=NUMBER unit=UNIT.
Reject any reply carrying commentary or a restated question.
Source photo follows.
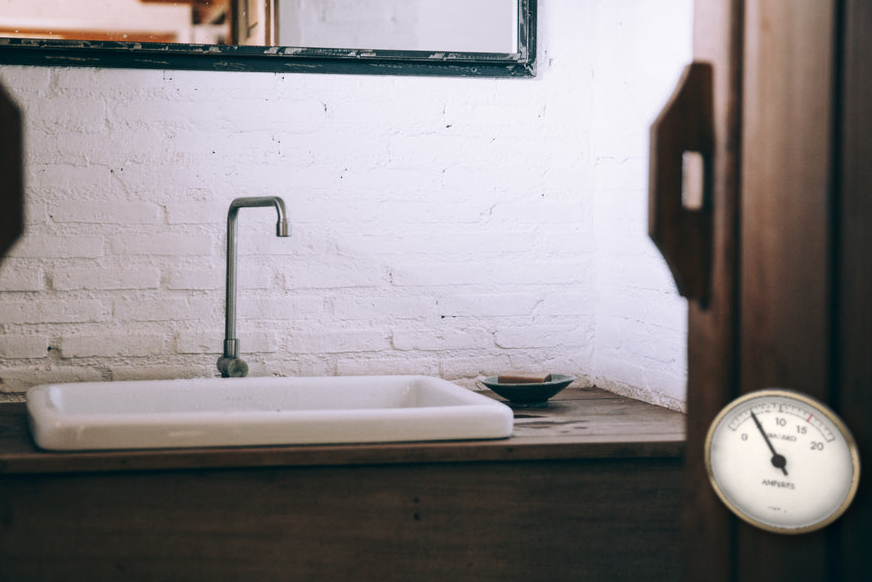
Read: value=5 unit=A
